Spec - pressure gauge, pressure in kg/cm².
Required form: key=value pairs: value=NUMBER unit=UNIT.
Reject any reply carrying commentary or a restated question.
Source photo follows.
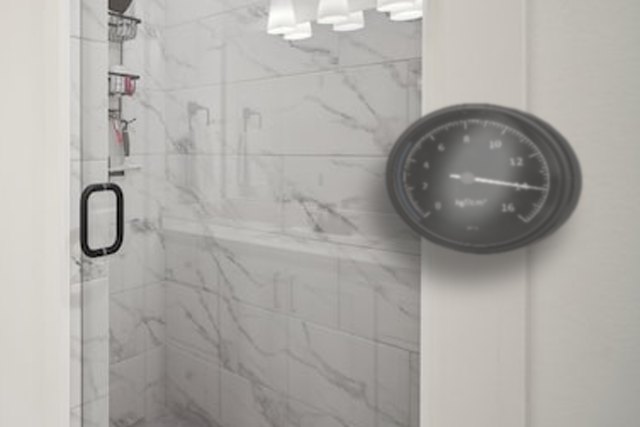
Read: value=14 unit=kg/cm²
